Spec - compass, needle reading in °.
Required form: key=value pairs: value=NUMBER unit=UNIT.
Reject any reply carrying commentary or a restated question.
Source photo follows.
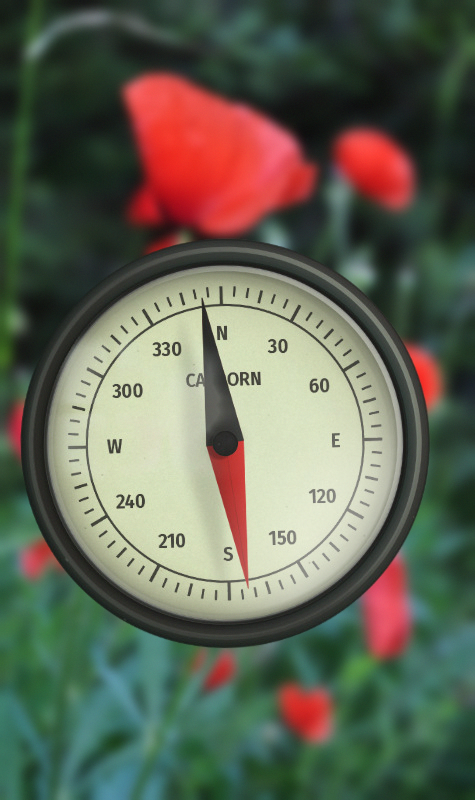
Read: value=172.5 unit=°
